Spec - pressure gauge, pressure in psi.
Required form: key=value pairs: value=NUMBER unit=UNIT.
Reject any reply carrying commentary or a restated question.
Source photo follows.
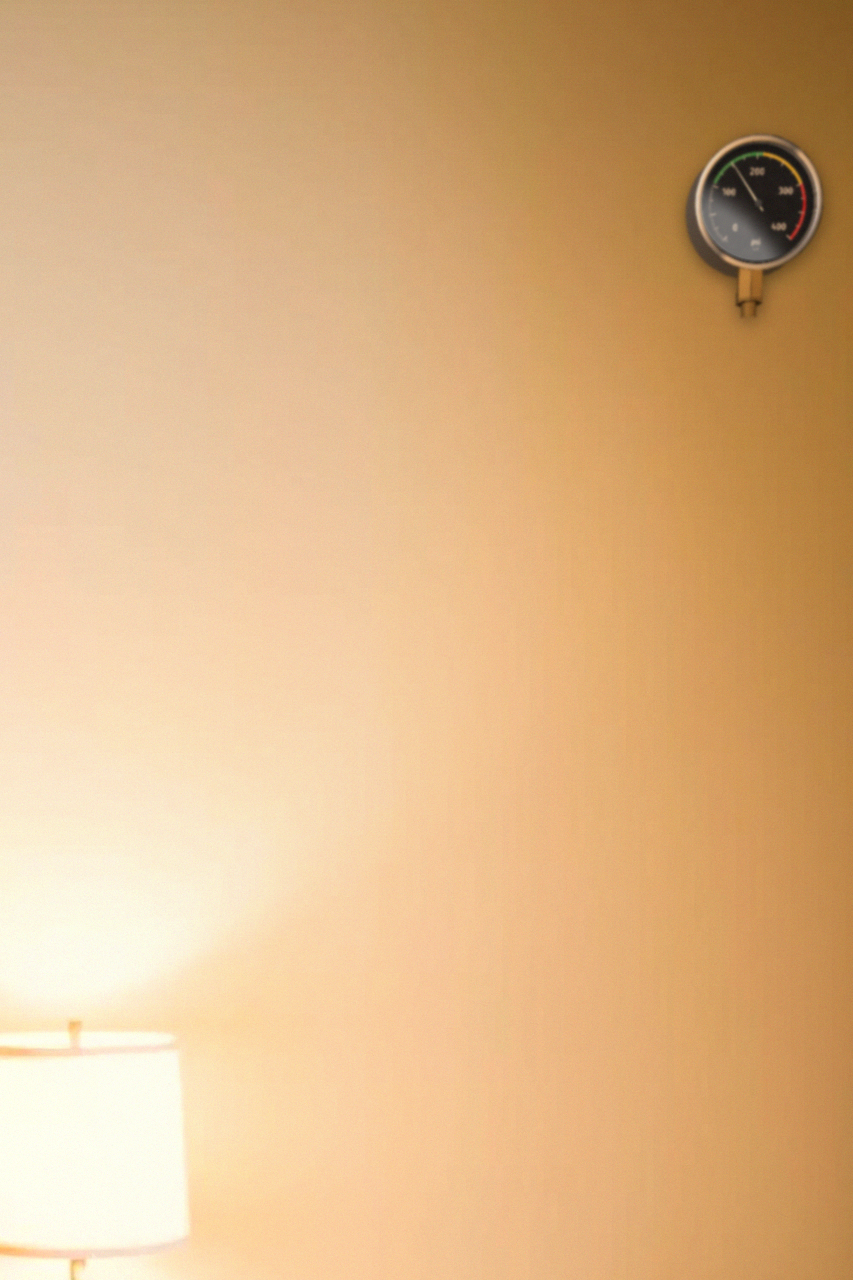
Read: value=150 unit=psi
